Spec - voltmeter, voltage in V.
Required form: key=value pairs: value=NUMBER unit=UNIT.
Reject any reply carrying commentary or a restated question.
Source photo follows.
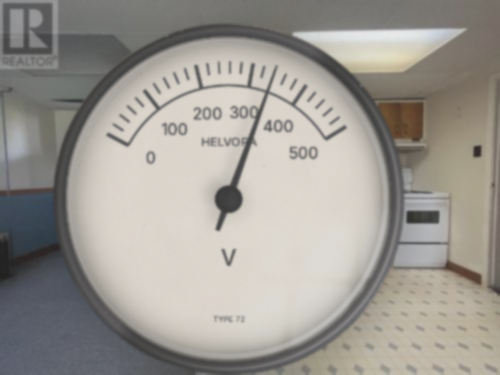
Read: value=340 unit=V
